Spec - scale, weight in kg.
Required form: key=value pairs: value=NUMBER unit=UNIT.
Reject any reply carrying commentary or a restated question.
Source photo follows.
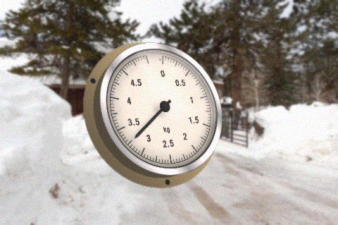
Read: value=3.25 unit=kg
